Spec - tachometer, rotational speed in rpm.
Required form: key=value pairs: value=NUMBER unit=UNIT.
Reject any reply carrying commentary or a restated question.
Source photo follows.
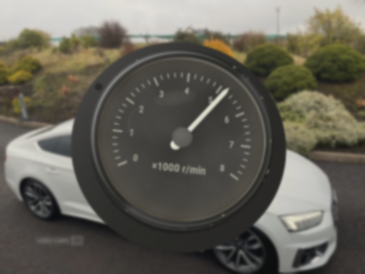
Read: value=5200 unit=rpm
